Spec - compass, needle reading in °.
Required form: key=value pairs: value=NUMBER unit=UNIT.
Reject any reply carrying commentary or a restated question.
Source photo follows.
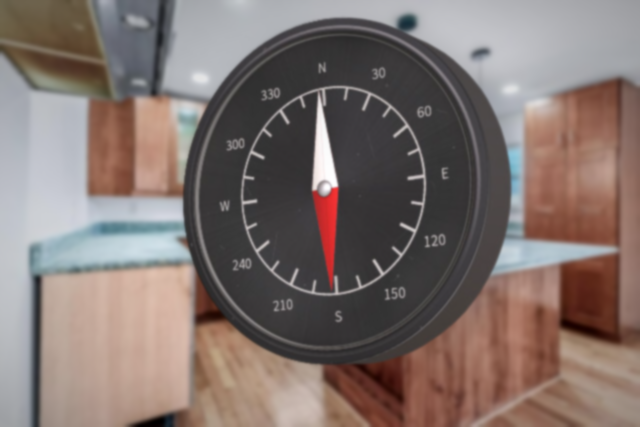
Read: value=180 unit=°
